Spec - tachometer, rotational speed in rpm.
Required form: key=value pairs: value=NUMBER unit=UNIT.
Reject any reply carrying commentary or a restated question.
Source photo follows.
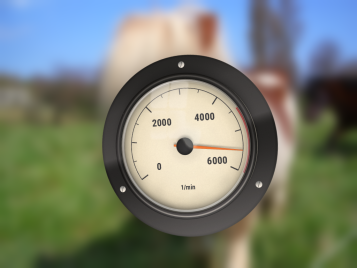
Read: value=5500 unit=rpm
